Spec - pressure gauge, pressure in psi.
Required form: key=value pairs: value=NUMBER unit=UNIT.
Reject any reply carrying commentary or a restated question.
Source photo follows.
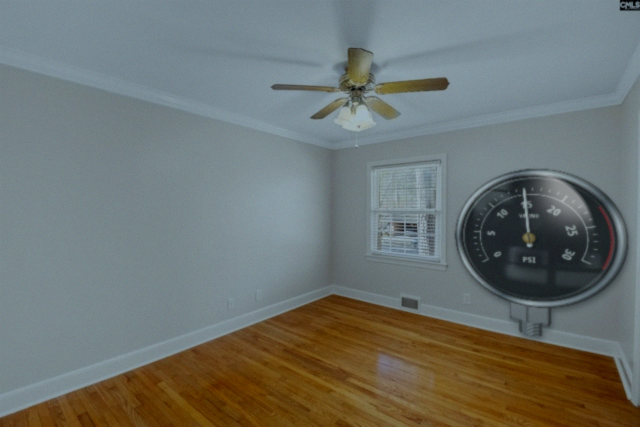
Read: value=15 unit=psi
